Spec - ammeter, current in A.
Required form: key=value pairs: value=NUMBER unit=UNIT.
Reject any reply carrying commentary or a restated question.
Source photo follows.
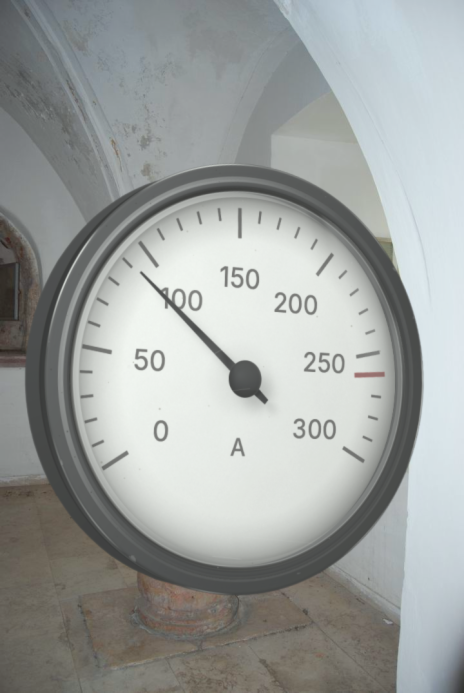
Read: value=90 unit=A
